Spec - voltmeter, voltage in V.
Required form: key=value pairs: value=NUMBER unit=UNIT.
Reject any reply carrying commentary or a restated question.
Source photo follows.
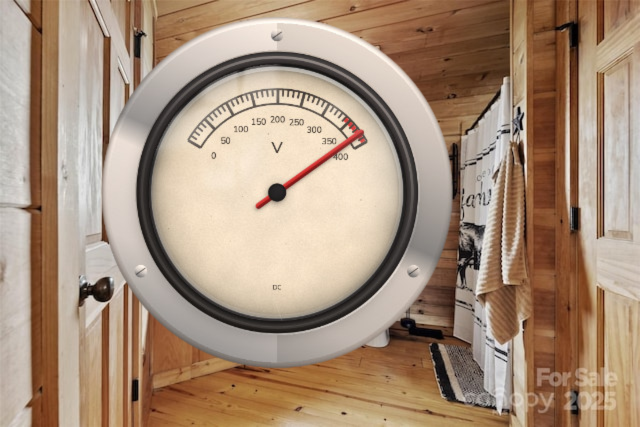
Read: value=380 unit=V
